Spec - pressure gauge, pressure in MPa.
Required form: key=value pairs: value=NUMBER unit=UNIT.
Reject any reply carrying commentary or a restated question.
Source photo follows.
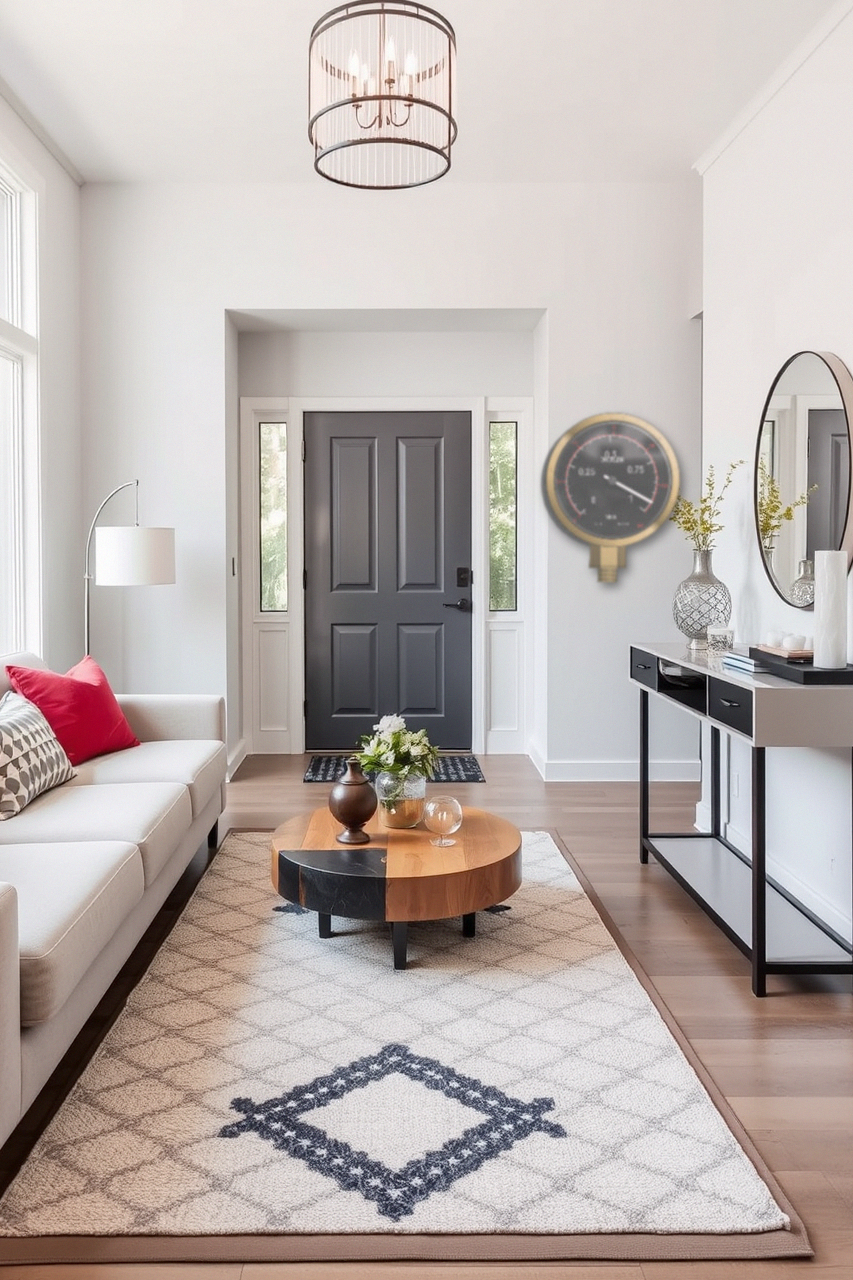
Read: value=0.95 unit=MPa
